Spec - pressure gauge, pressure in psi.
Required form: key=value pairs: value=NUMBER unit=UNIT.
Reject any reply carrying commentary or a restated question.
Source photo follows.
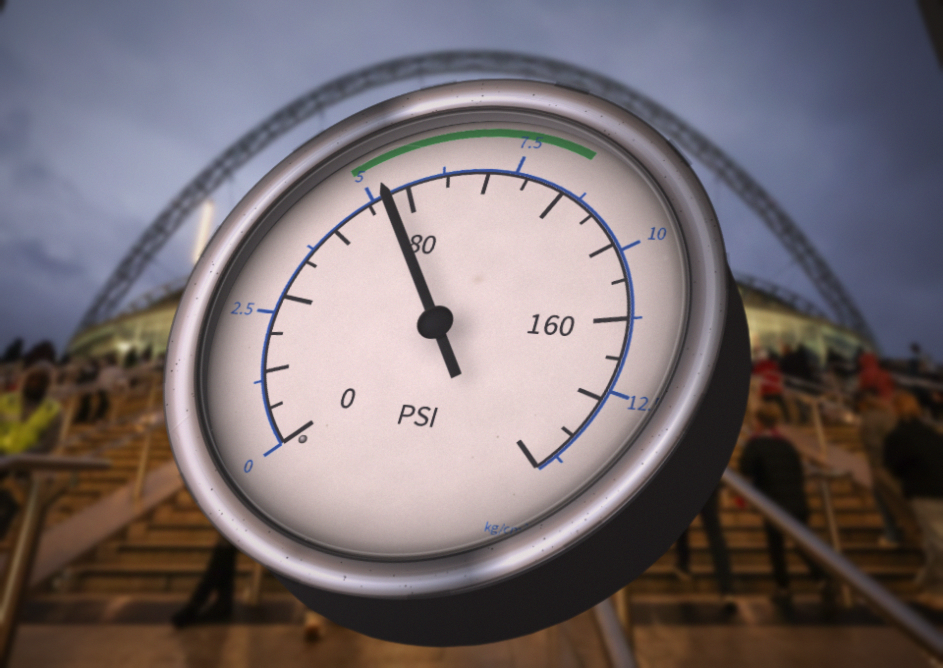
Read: value=75 unit=psi
